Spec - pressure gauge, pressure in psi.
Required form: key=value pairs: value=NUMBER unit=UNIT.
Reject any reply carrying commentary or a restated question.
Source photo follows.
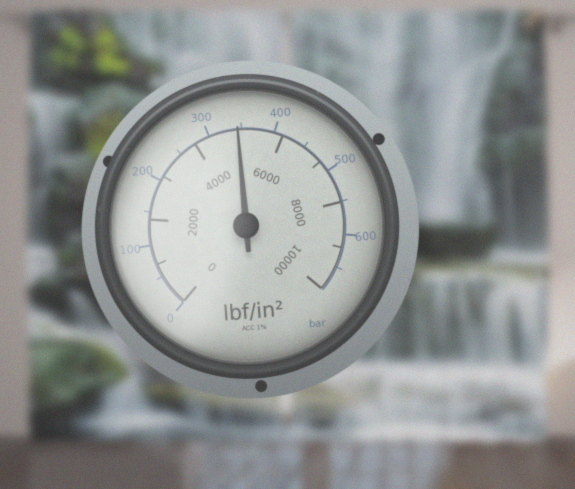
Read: value=5000 unit=psi
